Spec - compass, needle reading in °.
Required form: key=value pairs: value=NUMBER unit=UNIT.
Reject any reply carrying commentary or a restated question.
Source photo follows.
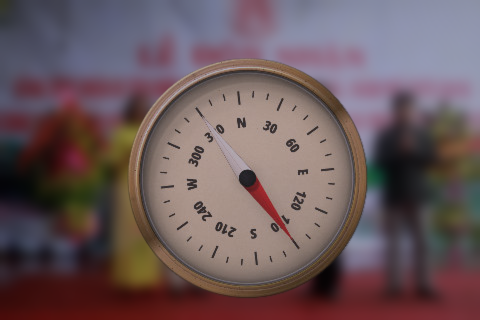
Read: value=150 unit=°
